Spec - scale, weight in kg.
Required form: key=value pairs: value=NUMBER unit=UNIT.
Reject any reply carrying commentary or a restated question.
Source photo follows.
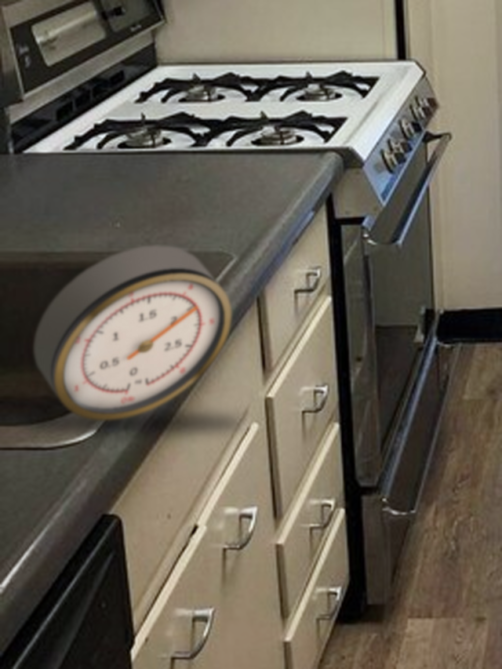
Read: value=2 unit=kg
